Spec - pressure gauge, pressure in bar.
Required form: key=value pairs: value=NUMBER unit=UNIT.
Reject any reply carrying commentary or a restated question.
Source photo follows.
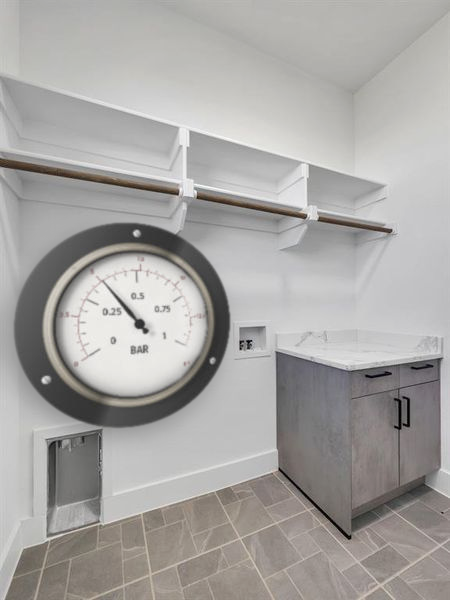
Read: value=0.35 unit=bar
